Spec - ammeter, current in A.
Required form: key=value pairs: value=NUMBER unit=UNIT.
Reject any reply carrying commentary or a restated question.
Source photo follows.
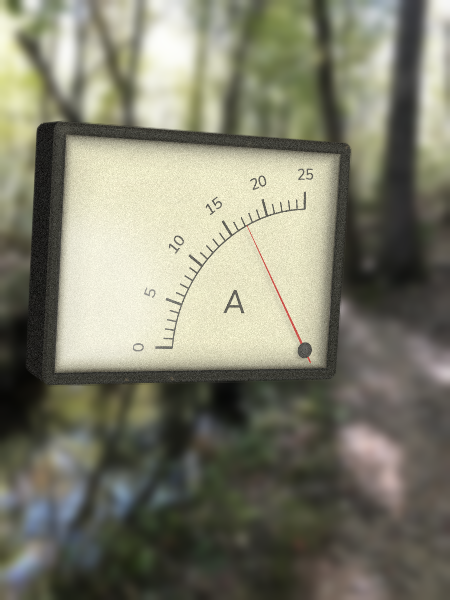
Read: value=17 unit=A
